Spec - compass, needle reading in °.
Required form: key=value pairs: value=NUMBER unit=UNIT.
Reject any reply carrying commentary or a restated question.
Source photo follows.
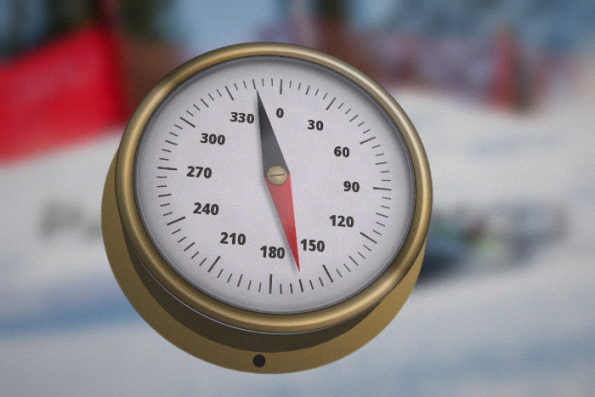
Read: value=165 unit=°
